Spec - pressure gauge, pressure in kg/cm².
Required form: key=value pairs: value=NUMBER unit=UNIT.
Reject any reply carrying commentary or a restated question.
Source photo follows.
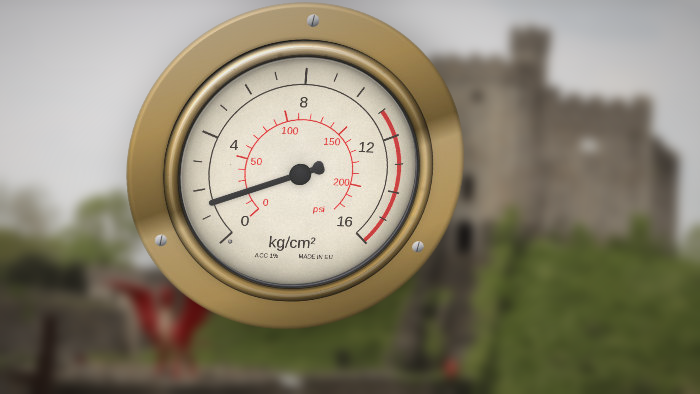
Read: value=1.5 unit=kg/cm²
